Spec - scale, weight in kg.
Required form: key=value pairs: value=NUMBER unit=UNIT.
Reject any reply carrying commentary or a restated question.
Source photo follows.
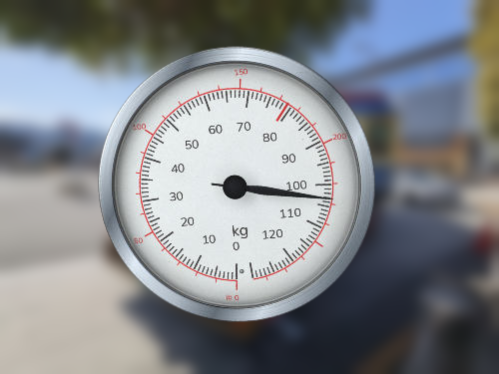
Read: value=103 unit=kg
